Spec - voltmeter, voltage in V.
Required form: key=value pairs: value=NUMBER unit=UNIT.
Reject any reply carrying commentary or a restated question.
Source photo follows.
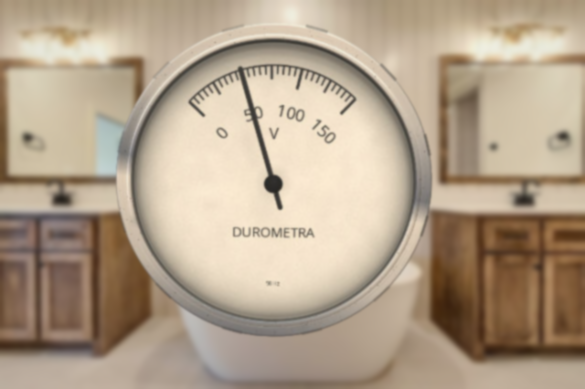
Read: value=50 unit=V
